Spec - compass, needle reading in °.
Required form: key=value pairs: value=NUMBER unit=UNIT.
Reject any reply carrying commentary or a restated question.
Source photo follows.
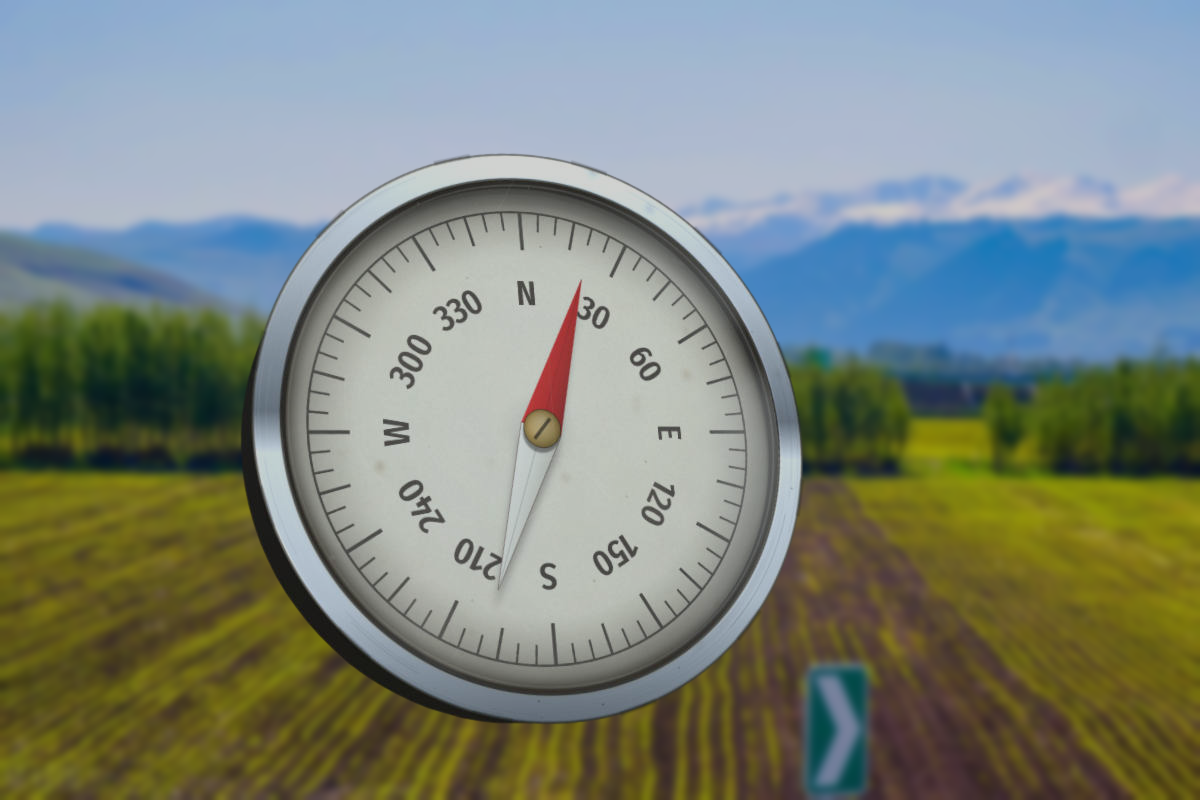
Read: value=20 unit=°
